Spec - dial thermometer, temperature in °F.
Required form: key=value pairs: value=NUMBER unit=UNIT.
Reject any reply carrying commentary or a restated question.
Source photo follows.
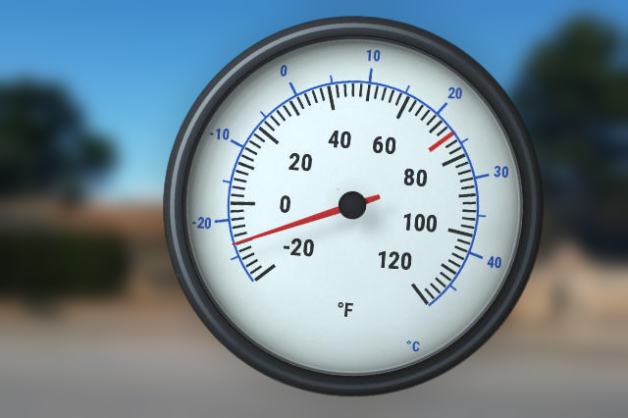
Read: value=-10 unit=°F
